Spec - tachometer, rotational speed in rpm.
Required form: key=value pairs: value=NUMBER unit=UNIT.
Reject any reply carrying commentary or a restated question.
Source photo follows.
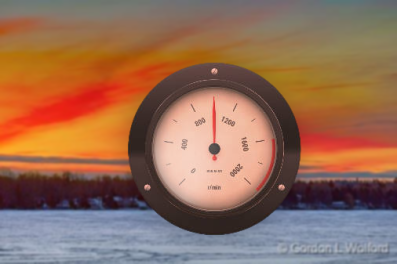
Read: value=1000 unit=rpm
